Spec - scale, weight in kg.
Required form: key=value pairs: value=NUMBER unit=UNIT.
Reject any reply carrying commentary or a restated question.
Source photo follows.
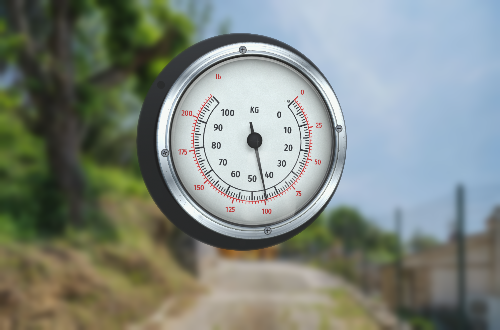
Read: value=45 unit=kg
